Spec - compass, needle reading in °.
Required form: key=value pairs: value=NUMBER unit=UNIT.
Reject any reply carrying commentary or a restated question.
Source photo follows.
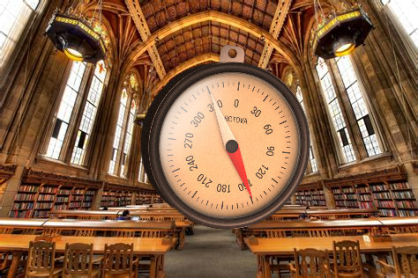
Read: value=150 unit=°
